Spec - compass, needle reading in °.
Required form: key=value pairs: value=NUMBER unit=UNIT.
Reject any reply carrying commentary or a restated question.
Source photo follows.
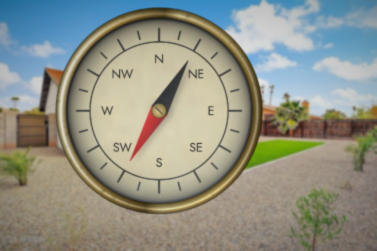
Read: value=210 unit=°
